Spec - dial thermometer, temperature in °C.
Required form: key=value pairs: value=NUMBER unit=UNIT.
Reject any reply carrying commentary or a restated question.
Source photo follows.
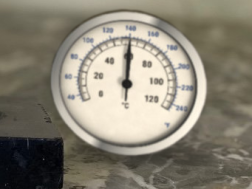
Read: value=60 unit=°C
